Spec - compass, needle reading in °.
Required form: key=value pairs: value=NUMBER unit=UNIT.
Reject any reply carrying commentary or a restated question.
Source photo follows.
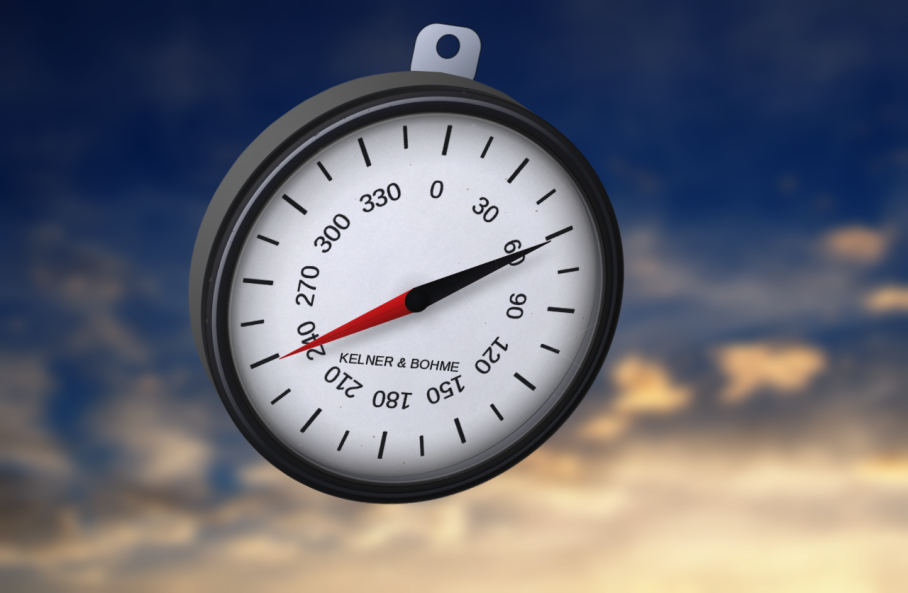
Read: value=240 unit=°
